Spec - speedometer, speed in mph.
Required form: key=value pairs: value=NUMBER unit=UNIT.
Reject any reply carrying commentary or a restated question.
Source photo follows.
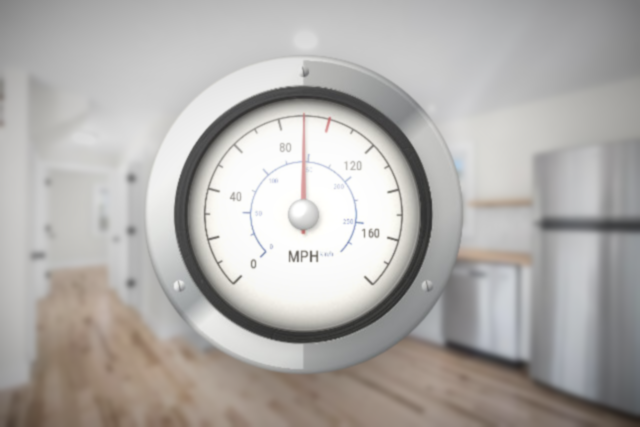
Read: value=90 unit=mph
